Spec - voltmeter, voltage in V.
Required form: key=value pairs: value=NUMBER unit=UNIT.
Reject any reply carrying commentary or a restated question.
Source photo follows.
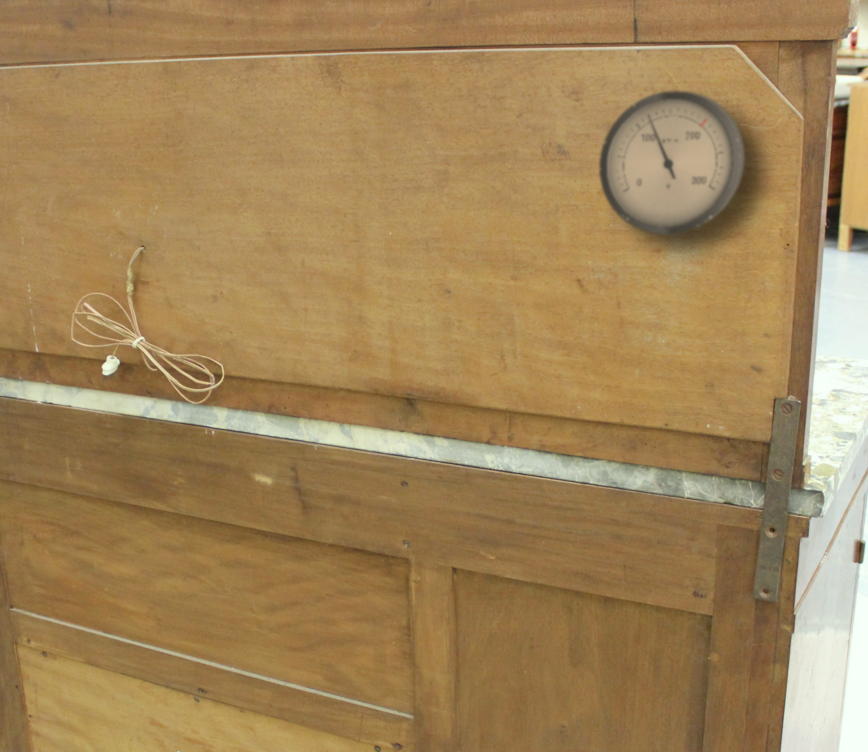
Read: value=120 unit=V
